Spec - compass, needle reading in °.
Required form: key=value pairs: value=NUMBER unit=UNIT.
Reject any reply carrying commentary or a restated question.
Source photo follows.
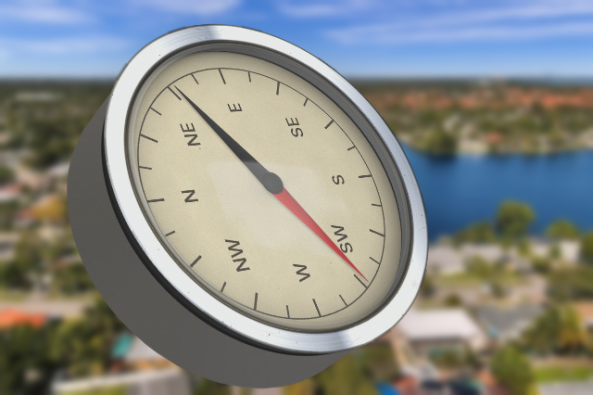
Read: value=240 unit=°
